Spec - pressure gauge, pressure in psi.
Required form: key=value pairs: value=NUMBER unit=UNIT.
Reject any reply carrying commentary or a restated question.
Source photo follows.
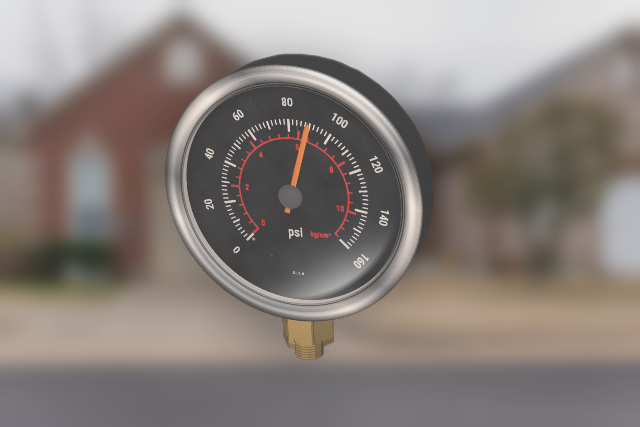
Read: value=90 unit=psi
